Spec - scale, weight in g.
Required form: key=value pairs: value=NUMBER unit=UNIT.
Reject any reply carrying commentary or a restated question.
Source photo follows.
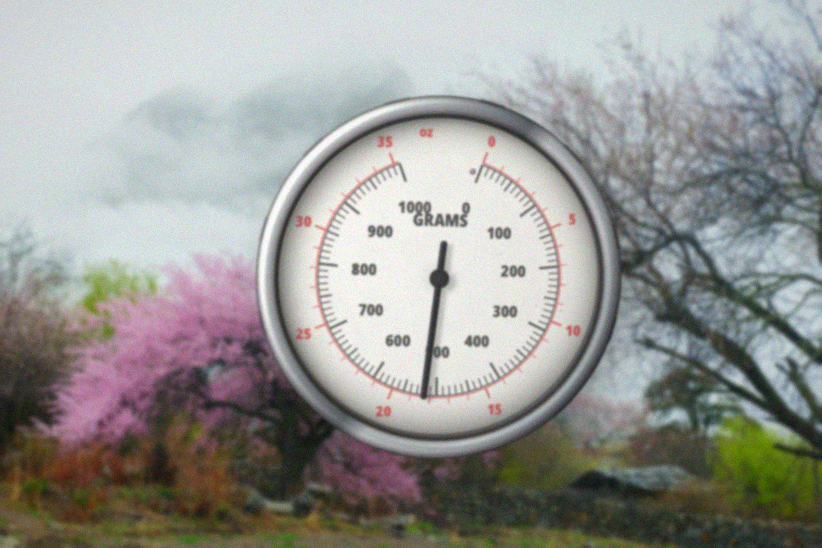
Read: value=520 unit=g
